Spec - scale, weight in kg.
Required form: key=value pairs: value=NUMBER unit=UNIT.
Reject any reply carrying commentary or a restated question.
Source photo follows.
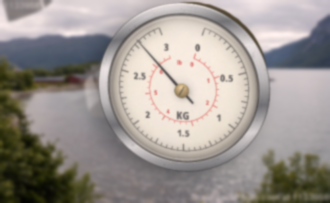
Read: value=2.8 unit=kg
